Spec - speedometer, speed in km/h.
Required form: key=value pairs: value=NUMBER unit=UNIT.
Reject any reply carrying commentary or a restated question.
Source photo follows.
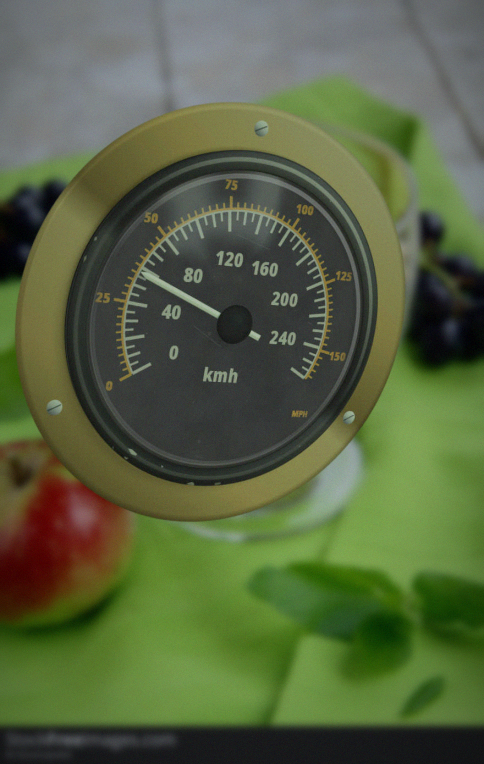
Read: value=57.5 unit=km/h
